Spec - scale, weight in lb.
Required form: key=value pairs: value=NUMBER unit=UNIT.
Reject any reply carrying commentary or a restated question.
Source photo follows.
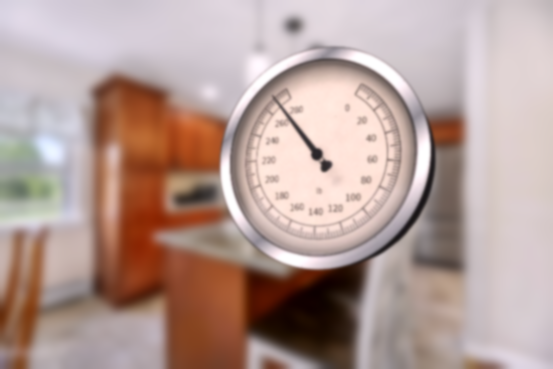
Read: value=270 unit=lb
